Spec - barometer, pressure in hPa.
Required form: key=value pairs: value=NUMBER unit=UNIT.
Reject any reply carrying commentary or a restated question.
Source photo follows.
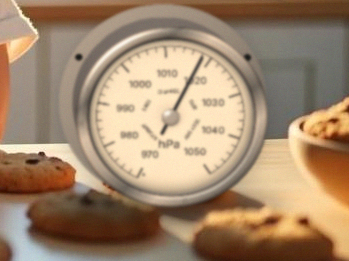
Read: value=1018 unit=hPa
